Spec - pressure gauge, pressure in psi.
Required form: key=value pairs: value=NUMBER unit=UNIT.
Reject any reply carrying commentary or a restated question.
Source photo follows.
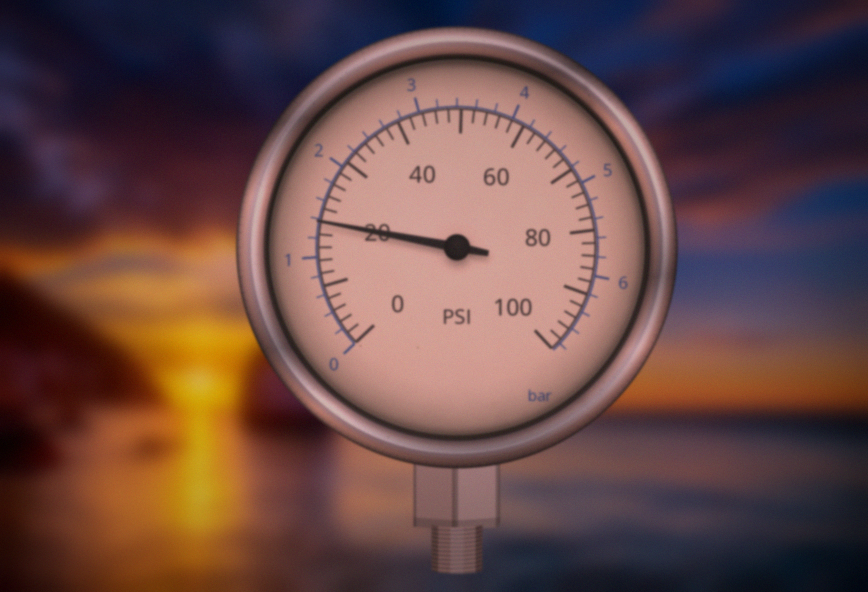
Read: value=20 unit=psi
